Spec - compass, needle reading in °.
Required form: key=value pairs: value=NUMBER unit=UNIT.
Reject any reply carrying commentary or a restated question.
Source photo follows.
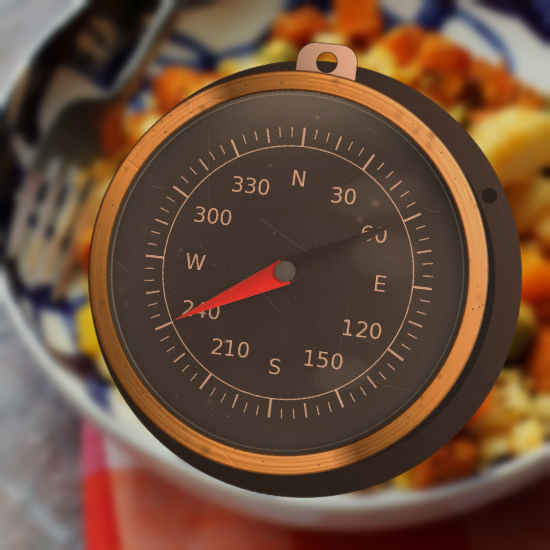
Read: value=240 unit=°
